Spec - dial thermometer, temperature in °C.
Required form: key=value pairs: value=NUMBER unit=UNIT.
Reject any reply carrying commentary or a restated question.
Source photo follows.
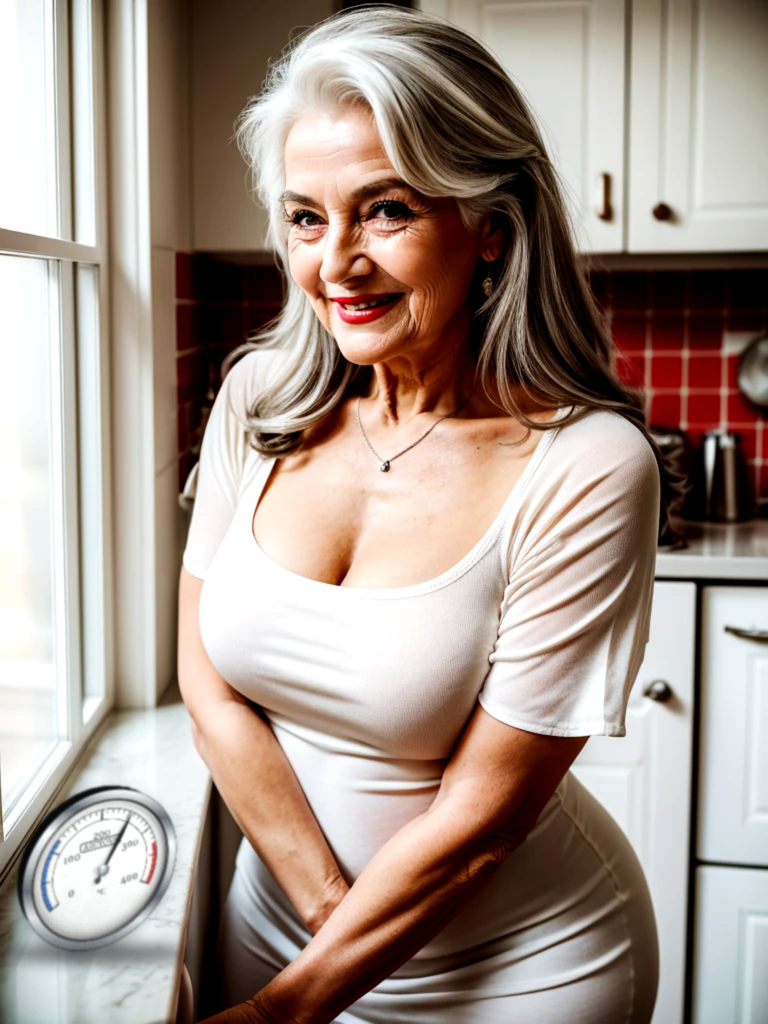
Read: value=250 unit=°C
